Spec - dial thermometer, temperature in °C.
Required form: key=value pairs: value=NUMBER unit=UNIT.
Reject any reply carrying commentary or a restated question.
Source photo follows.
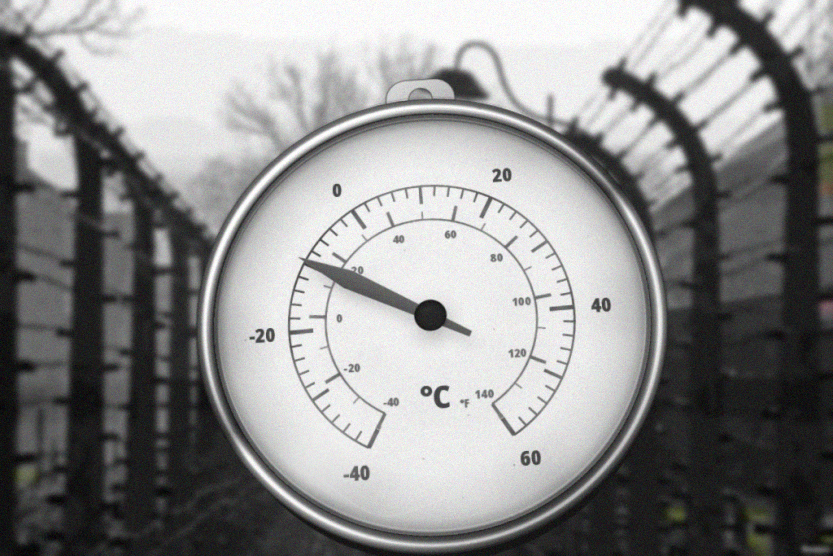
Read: value=-10 unit=°C
